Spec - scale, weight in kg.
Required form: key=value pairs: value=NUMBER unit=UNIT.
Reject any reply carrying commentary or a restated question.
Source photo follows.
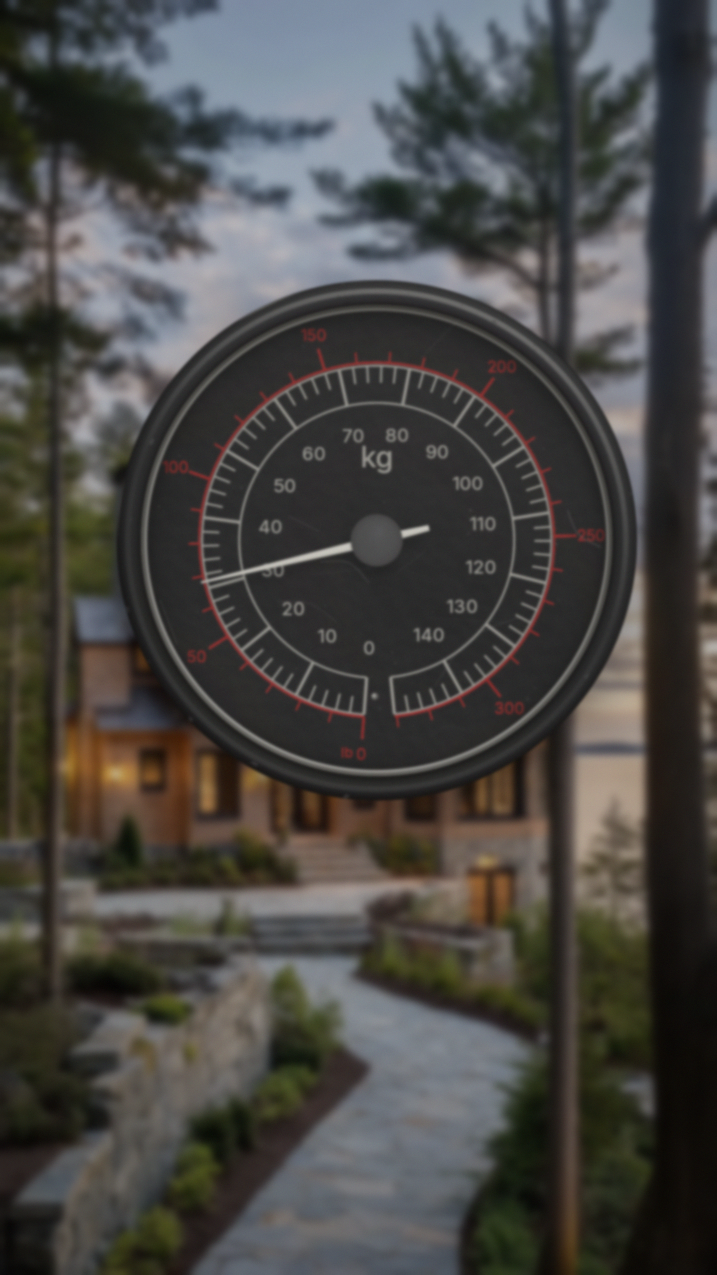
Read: value=31 unit=kg
